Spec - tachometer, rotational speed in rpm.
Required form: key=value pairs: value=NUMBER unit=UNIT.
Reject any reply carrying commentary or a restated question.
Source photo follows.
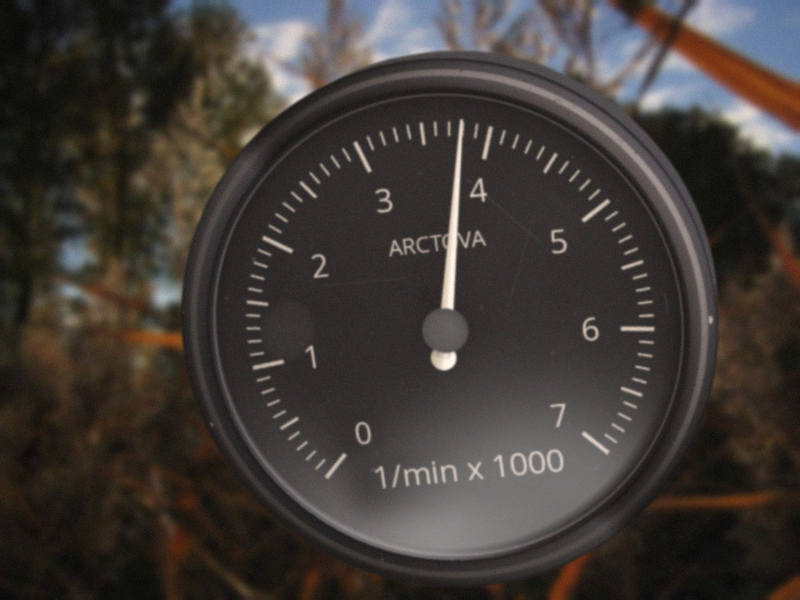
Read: value=3800 unit=rpm
